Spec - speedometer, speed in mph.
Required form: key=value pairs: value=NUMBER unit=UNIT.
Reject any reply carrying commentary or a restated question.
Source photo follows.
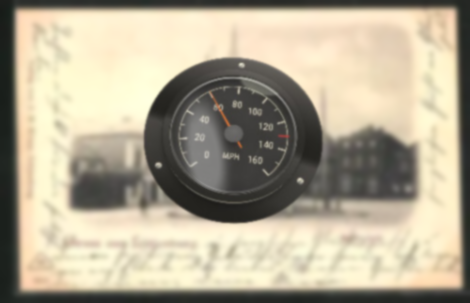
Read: value=60 unit=mph
